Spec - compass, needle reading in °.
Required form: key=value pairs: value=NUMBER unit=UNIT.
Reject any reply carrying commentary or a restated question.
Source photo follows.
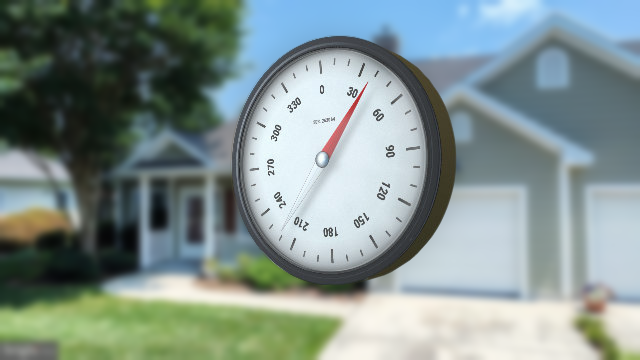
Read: value=40 unit=°
